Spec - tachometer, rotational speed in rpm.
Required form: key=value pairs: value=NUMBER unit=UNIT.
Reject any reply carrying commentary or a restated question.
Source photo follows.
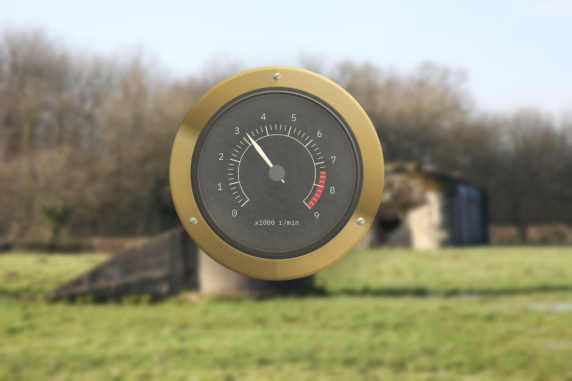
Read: value=3200 unit=rpm
